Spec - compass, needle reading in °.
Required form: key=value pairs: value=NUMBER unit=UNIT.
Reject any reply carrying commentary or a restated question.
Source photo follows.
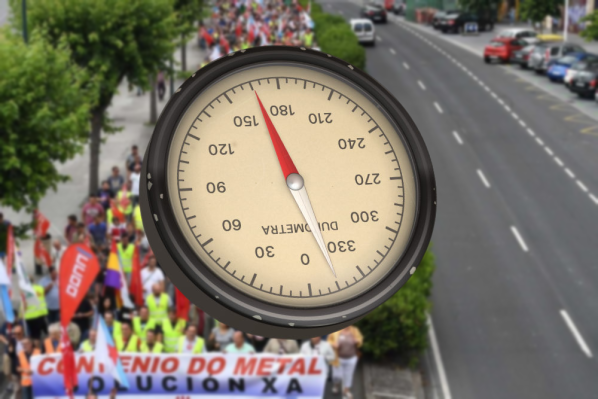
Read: value=165 unit=°
